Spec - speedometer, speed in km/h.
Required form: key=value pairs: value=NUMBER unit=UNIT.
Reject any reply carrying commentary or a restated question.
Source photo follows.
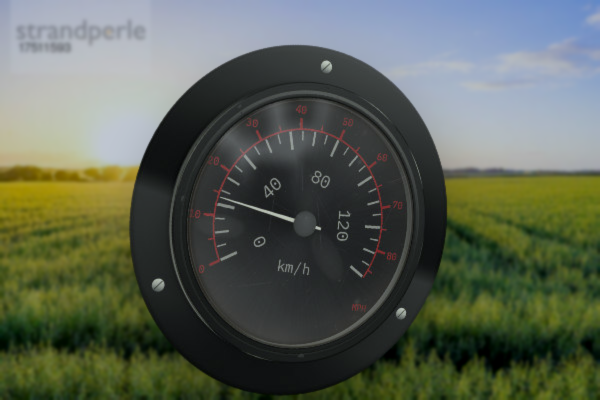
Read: value=22.5 unit=km/h
